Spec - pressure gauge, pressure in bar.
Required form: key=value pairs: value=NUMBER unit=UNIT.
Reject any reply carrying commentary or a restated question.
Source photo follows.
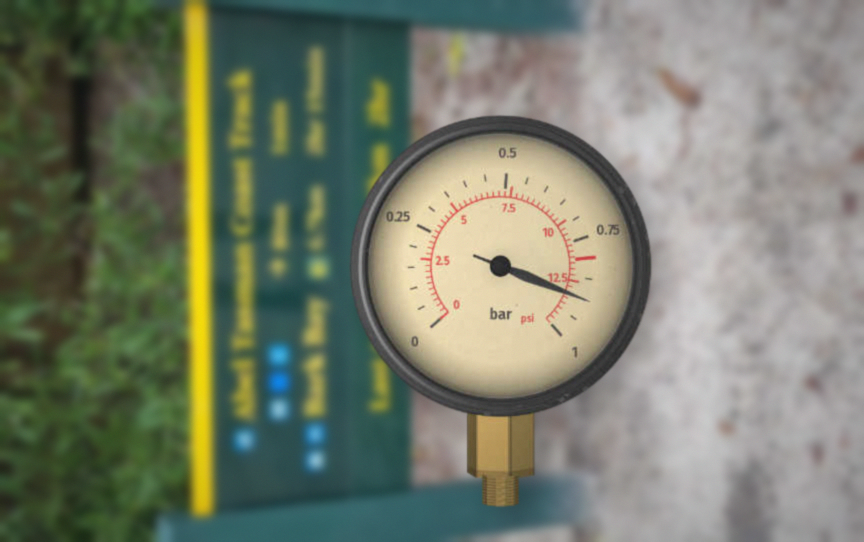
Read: value=0.9 unit=bar
